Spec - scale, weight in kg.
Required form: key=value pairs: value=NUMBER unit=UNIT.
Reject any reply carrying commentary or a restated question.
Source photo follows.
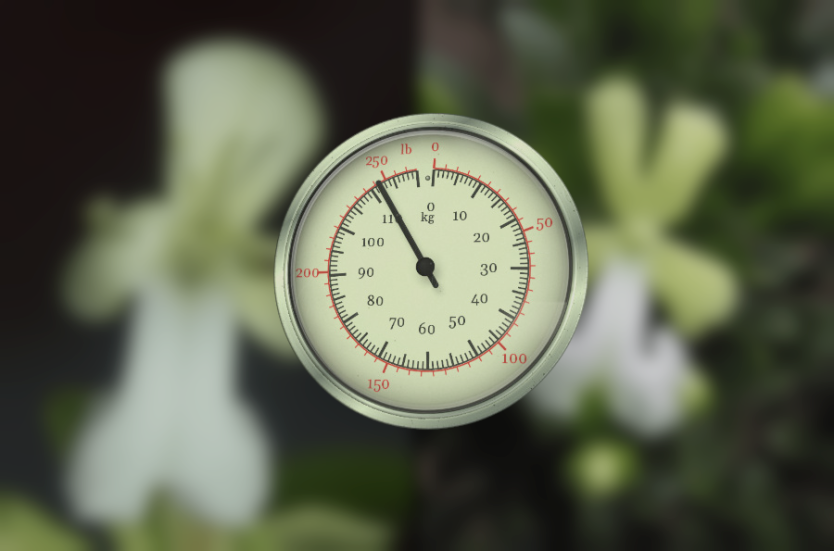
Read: value=112 unit=kg
